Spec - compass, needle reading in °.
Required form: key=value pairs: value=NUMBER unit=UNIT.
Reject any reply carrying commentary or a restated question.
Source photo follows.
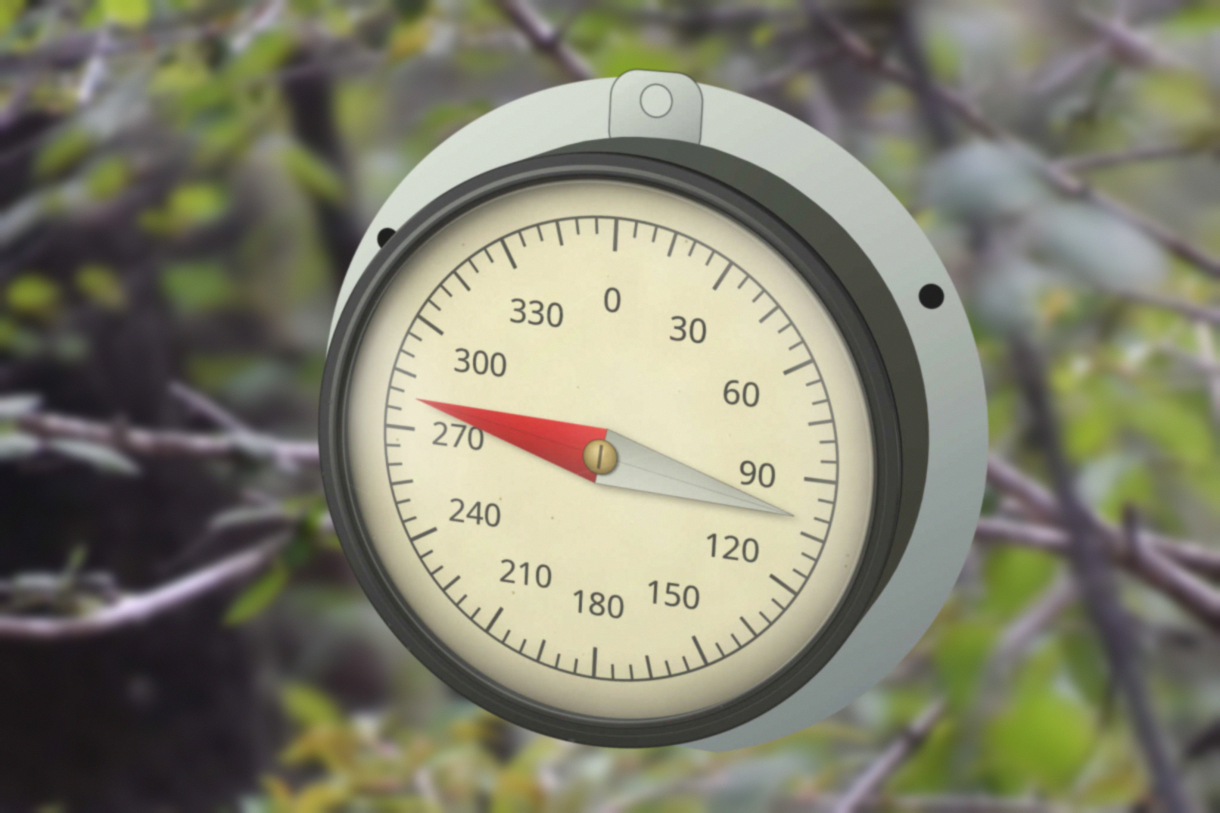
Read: value=280 unit=°
